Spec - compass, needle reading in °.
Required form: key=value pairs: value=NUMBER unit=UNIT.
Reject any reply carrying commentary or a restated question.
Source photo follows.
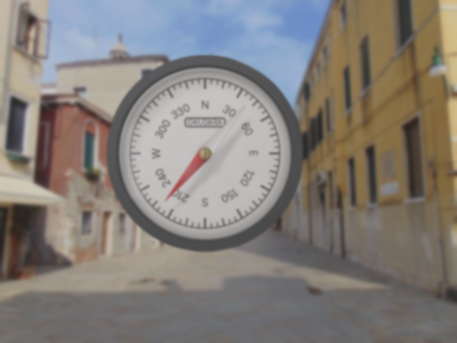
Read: value=220 unit=°
